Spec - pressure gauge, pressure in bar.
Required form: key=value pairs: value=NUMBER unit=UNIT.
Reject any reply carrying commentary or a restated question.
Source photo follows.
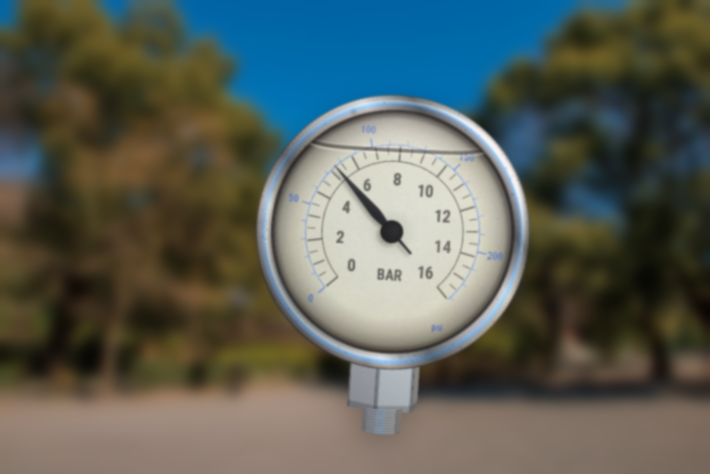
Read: value=5.25 unit=bar
